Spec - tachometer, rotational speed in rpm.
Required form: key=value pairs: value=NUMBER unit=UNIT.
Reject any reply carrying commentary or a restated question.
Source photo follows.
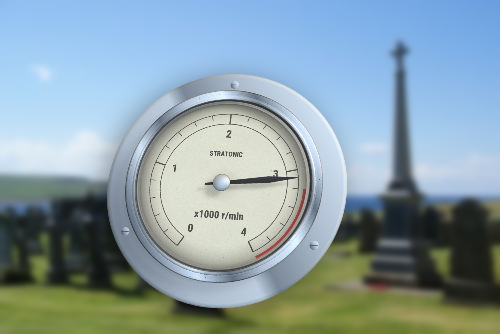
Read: value=3100 unit=rpm
